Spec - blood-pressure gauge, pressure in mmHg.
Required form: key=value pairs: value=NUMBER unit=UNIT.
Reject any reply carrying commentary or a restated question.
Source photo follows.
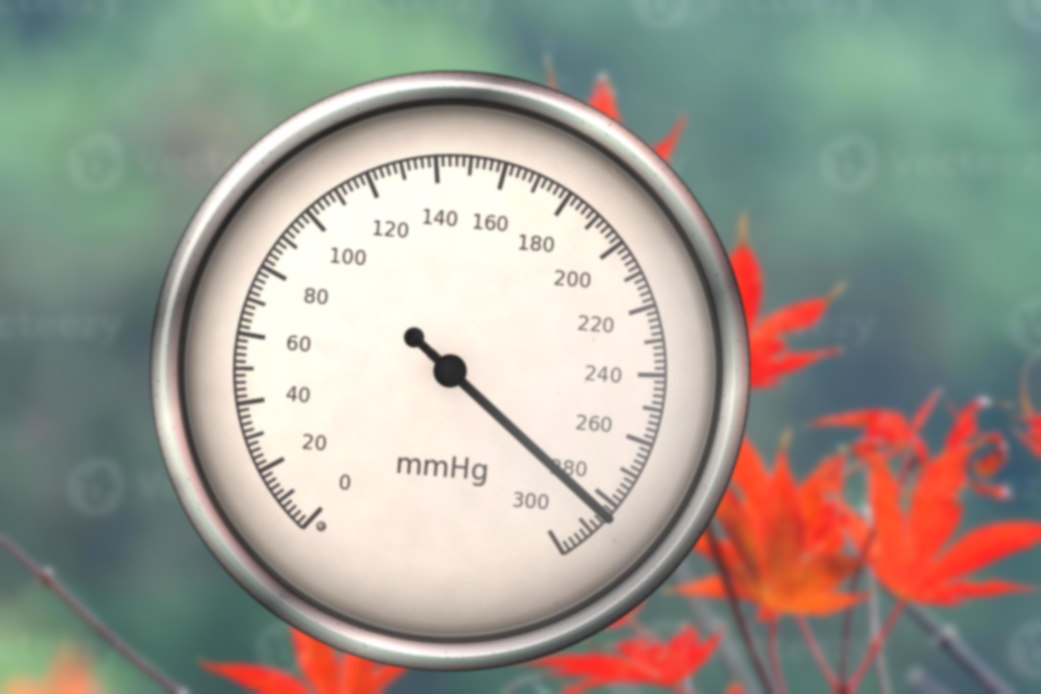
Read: value=284 unit=mmHg
